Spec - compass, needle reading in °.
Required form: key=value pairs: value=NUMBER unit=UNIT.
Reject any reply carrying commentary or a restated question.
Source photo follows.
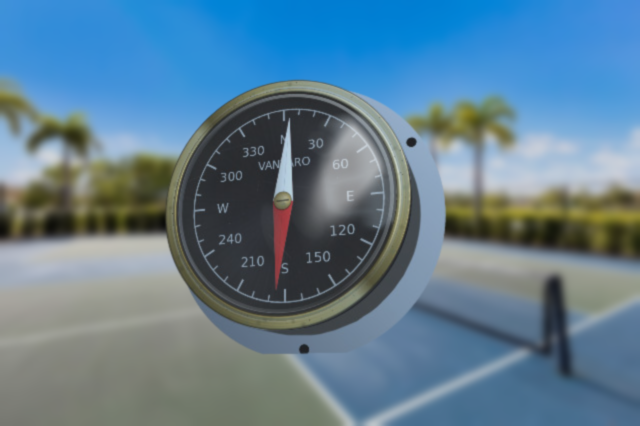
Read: value=185 unit=°
